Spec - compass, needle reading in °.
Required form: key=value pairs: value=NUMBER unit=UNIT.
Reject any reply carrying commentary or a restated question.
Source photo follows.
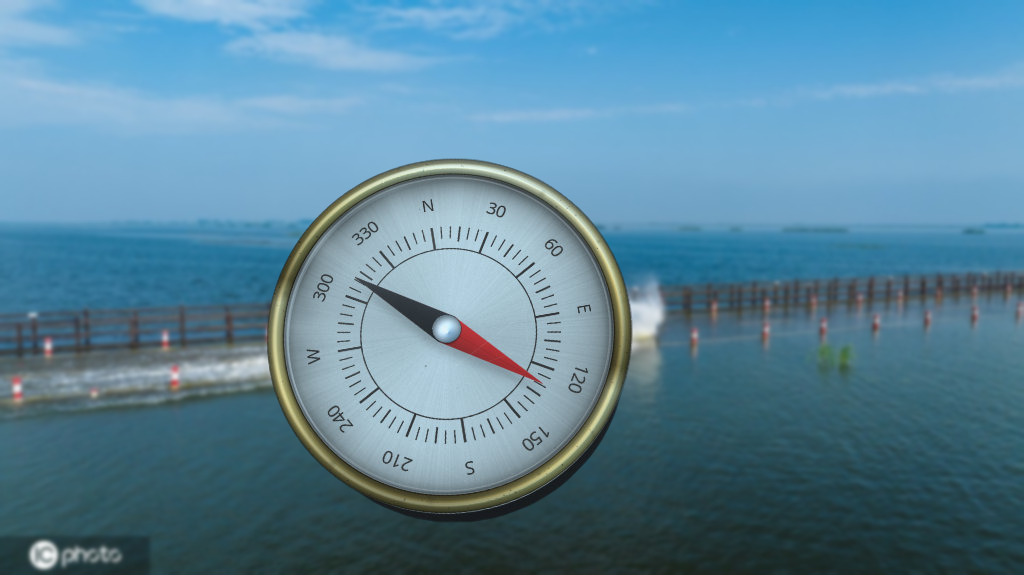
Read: value=130 unit=°
